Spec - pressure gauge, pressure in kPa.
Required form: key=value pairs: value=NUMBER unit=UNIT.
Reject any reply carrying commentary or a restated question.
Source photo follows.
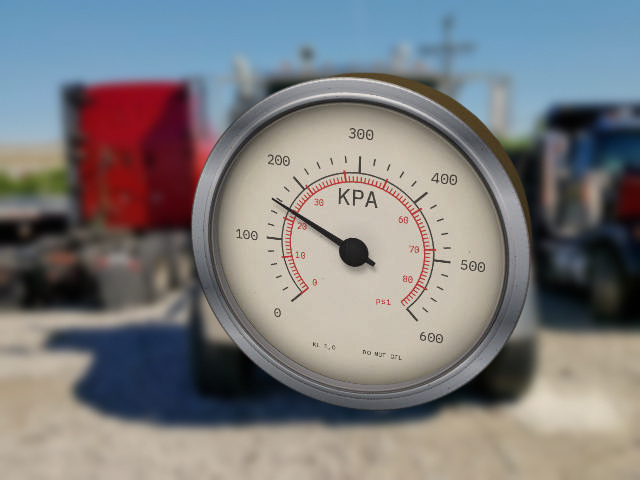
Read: value=160 unit=kPa
